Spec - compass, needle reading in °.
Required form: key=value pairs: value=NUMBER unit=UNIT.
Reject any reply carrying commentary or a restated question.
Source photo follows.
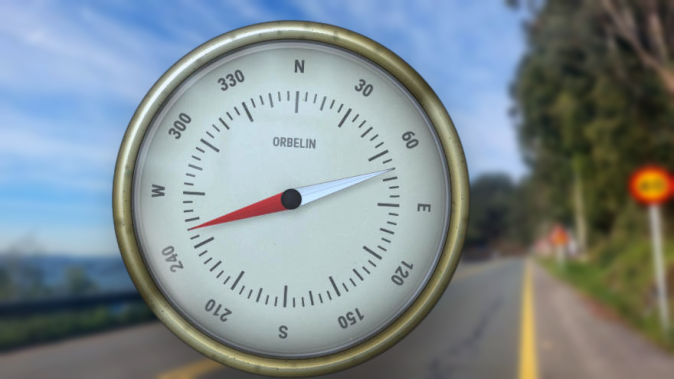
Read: value=250 unit=°
